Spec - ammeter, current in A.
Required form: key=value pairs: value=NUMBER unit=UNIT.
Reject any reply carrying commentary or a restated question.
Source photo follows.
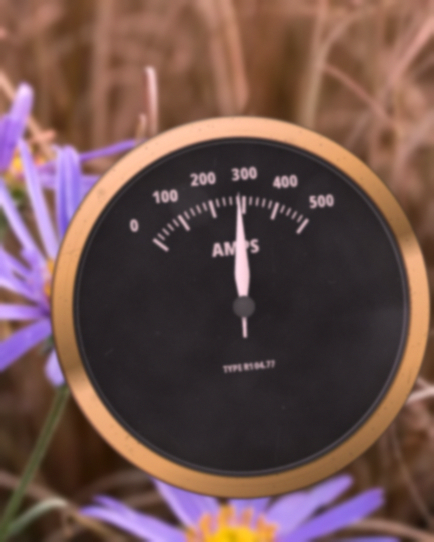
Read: value=280 unit=A
